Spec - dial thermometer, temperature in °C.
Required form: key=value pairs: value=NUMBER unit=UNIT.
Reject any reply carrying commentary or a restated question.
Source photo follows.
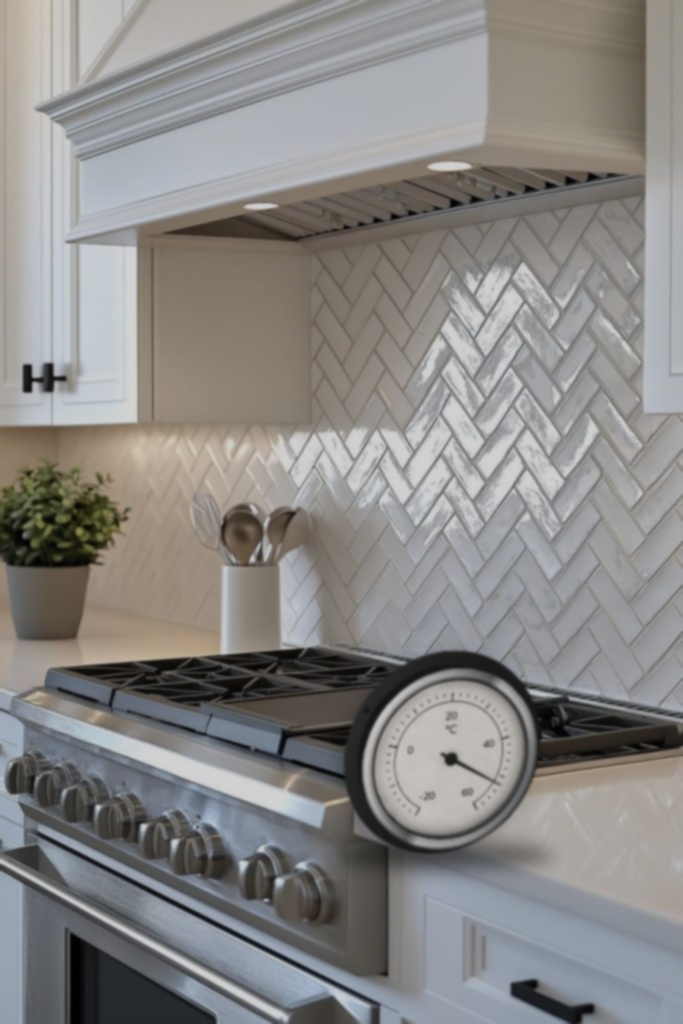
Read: value=52 unit=°C
